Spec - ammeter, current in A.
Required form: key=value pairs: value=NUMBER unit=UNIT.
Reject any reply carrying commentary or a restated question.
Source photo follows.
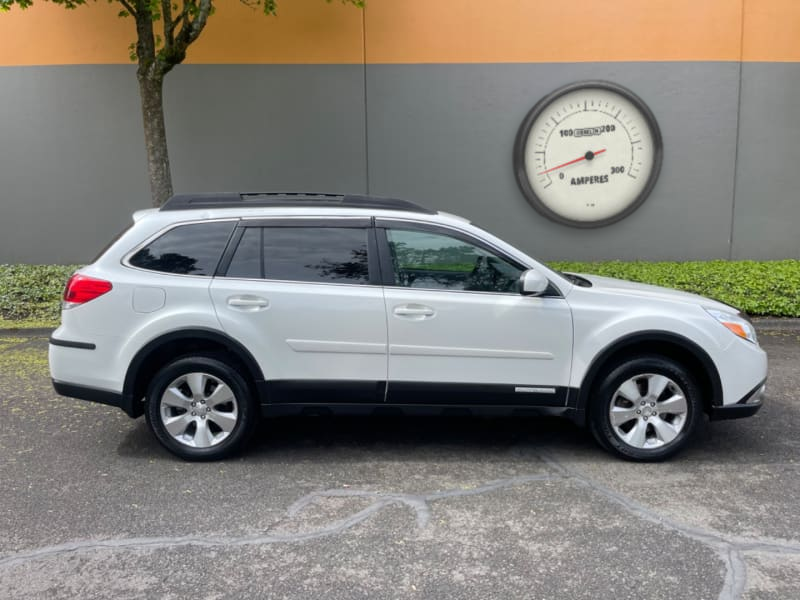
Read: value=20 unit=A
